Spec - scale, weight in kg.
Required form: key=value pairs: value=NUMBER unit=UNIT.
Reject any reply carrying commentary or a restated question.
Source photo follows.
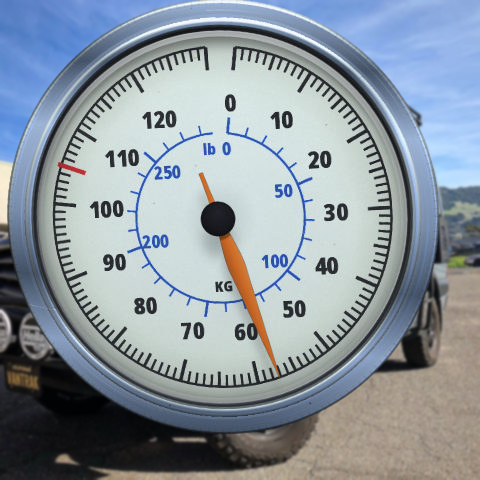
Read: value=57 unit=kg
